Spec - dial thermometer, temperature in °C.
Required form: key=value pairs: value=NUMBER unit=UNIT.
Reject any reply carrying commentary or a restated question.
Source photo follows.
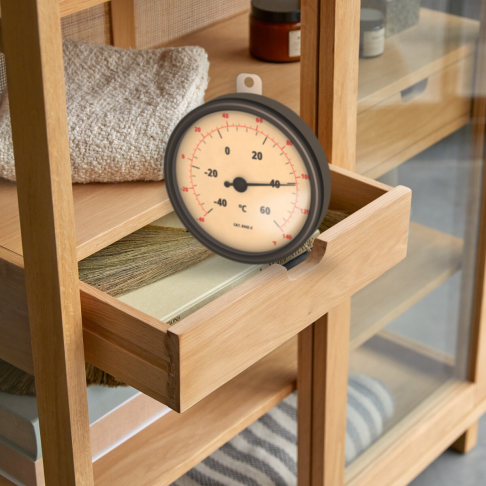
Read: value=40 unit=°C
